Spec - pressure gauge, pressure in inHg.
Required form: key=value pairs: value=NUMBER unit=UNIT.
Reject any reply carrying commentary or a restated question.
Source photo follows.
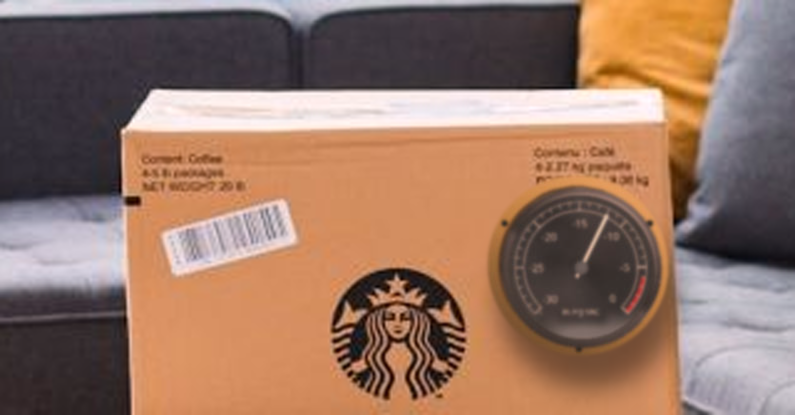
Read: value=-12 unit=inHg
